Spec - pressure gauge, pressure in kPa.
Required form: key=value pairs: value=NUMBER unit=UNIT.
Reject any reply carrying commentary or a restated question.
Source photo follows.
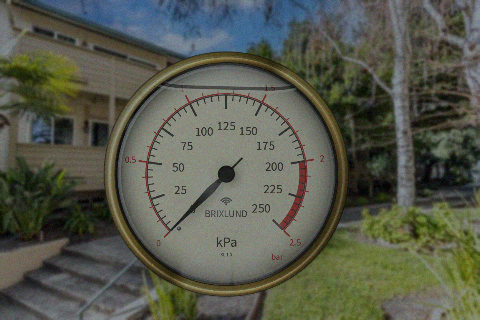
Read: value=0 unit=kPa
